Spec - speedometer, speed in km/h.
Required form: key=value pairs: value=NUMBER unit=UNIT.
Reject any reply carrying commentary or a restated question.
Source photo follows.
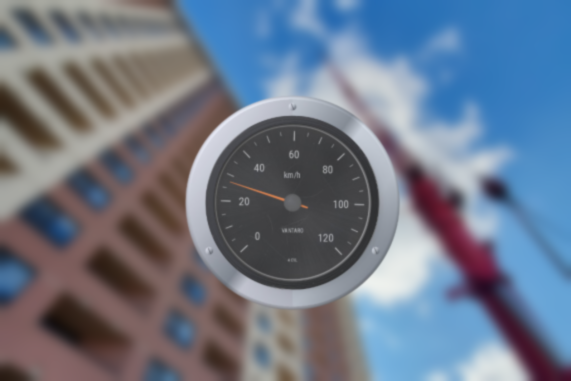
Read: value=27.5 unit=km/h
